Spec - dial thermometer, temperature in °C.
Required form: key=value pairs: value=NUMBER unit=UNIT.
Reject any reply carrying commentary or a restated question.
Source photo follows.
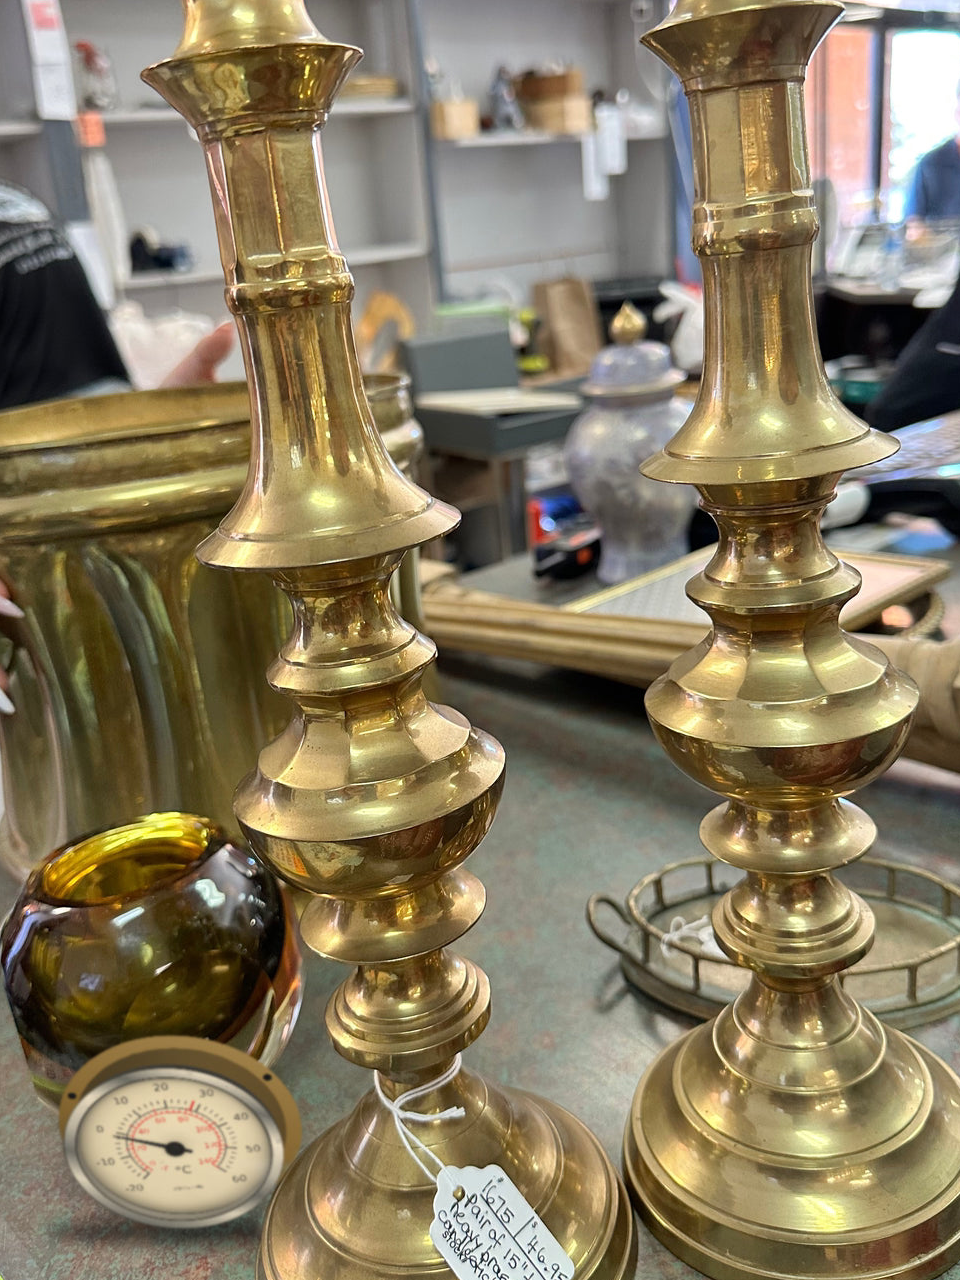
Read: value=0 unit=°C
